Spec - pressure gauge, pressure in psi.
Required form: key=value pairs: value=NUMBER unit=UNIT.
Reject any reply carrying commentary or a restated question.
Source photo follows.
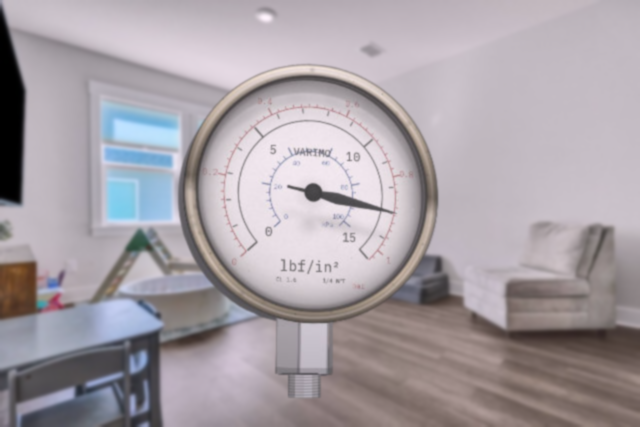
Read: value=13 unit=psi
